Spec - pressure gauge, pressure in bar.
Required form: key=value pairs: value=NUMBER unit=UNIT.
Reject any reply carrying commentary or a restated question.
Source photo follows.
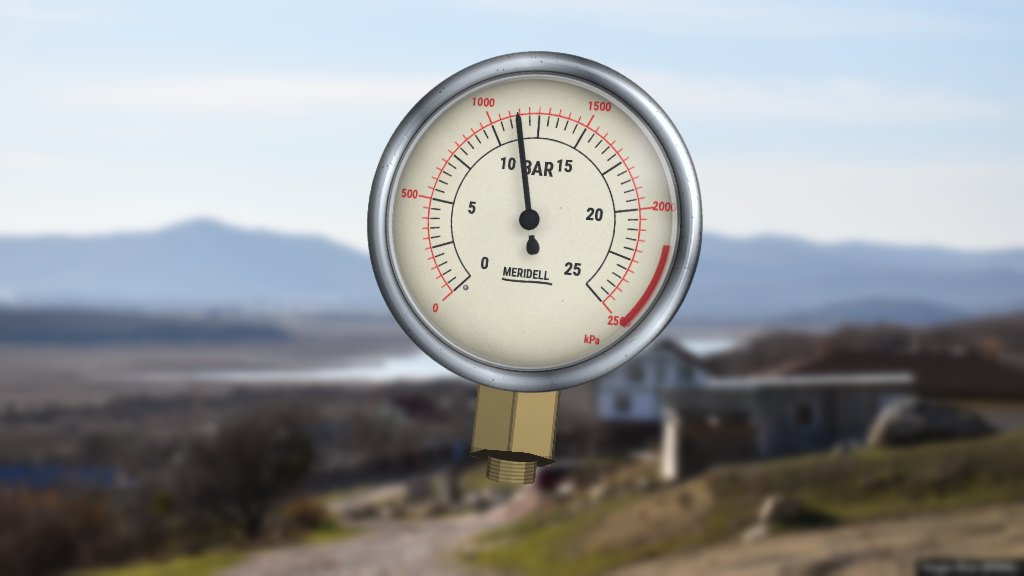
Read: value=11.5 unit=bar
